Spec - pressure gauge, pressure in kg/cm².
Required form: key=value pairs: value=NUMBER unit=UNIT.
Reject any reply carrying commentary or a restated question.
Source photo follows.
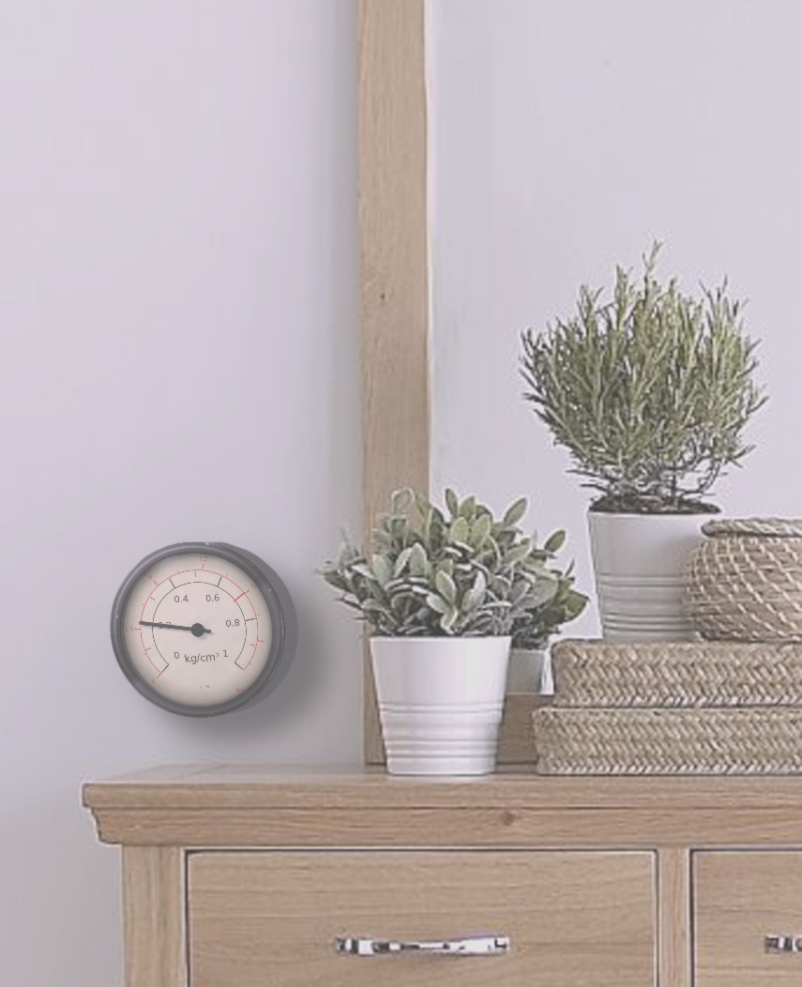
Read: value=0.2 unit=kg/cm²
